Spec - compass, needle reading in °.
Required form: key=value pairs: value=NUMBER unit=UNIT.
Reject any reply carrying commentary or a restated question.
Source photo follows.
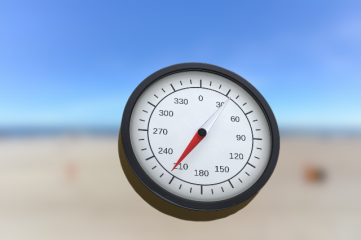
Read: value=215 unit=°
